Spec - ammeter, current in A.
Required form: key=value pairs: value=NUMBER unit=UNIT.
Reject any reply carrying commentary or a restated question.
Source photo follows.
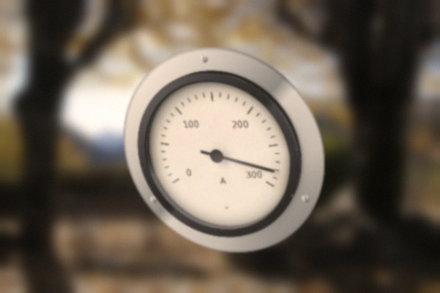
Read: value=280 unit=A
